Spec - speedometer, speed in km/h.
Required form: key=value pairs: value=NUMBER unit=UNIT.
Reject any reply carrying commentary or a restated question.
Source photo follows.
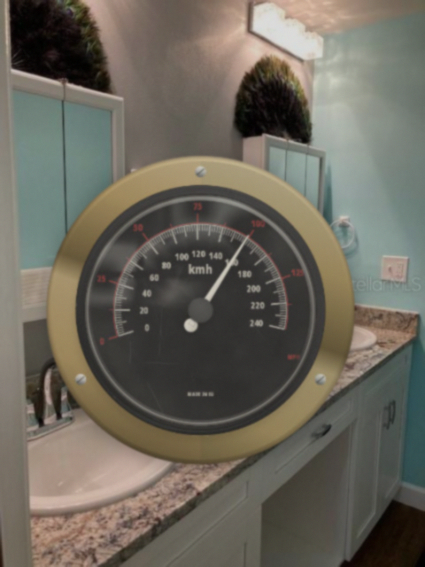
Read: value=160 unit=km/h
